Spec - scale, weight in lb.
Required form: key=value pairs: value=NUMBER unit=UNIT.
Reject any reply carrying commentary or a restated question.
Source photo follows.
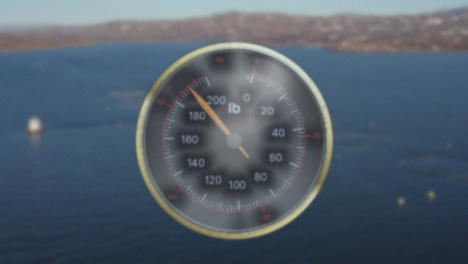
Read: value=190 unit=lb
